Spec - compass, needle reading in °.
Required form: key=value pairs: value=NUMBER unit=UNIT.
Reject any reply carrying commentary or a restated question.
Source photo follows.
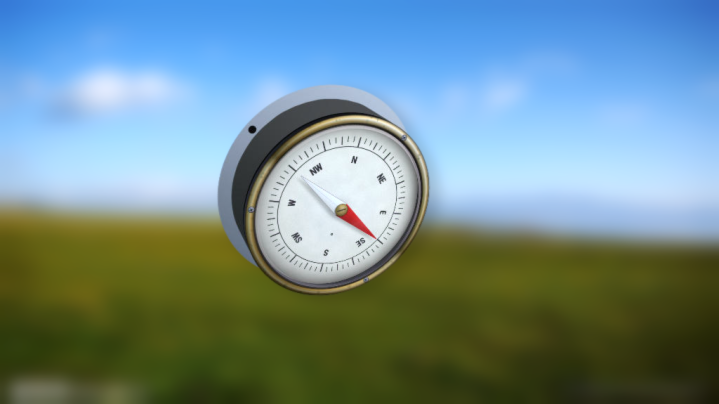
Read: value=120 unit=°
